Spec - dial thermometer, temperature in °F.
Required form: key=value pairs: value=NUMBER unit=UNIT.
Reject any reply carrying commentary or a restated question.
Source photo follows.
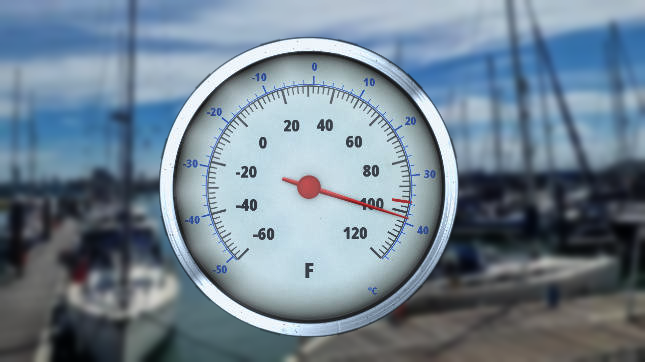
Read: value=102 unit=°F
